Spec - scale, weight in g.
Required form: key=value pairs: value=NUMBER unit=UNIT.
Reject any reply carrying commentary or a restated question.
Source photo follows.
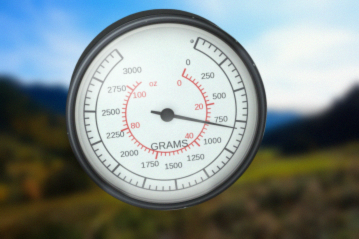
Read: value=800 unit=g
